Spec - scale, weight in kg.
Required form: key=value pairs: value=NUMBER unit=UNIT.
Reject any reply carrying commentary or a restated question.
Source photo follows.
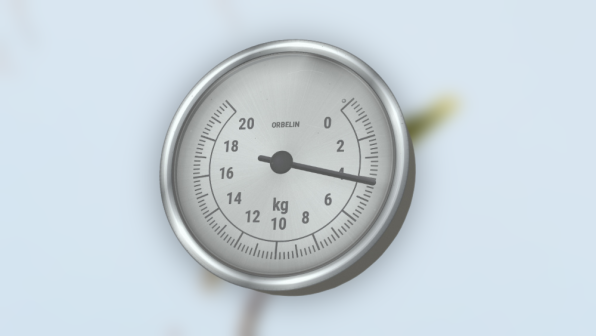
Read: value=4.2 unit=kg
